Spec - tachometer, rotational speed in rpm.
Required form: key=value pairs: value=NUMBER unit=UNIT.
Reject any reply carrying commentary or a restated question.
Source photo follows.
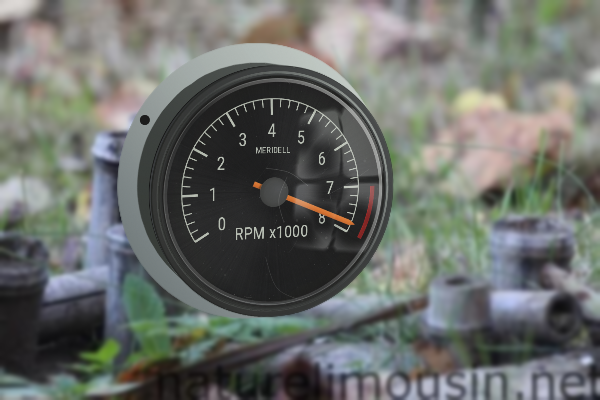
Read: value=7800 unit=rpm
